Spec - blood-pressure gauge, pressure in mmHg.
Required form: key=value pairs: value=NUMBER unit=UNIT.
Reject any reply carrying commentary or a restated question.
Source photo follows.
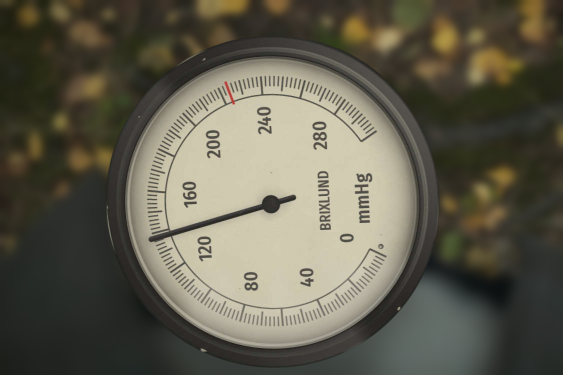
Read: value=138 unit=mmHg
